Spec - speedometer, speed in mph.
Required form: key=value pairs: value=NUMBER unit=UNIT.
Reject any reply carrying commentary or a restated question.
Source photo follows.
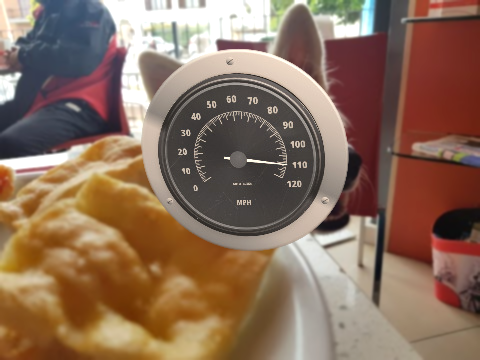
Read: value=110 unit=mph
